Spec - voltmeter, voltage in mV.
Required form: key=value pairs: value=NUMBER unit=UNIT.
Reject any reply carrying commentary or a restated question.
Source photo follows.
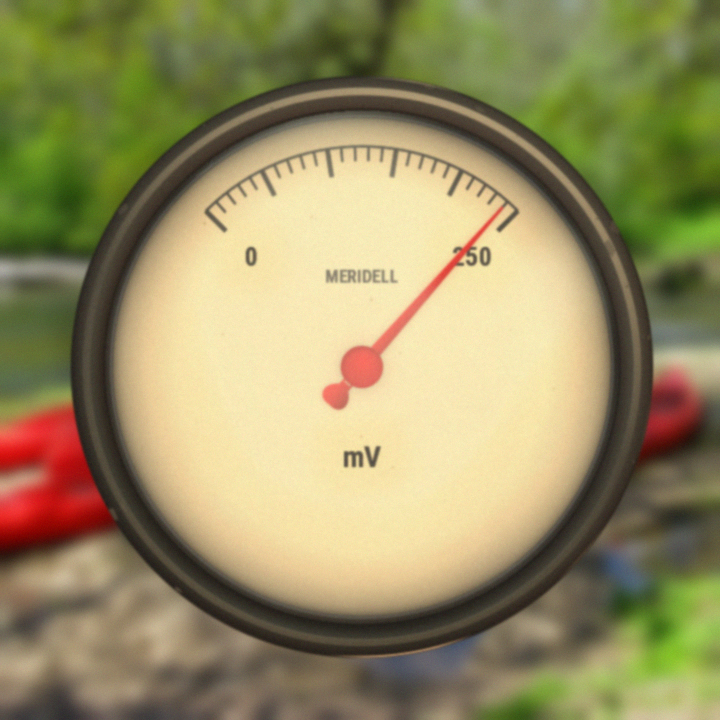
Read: value=240 unit=mV
